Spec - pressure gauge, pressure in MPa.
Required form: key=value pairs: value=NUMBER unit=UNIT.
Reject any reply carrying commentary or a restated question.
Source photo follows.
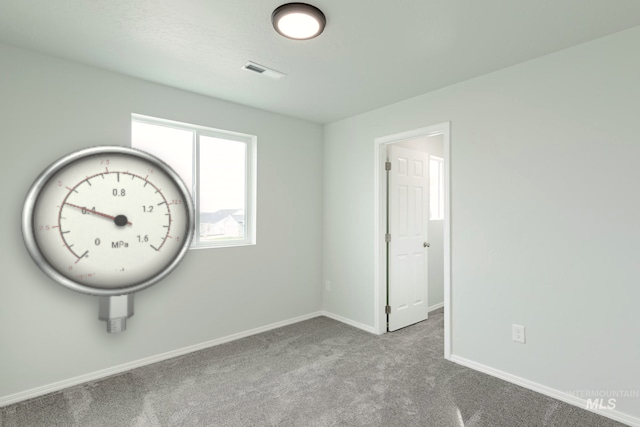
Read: value=0.4 unit=MPa
